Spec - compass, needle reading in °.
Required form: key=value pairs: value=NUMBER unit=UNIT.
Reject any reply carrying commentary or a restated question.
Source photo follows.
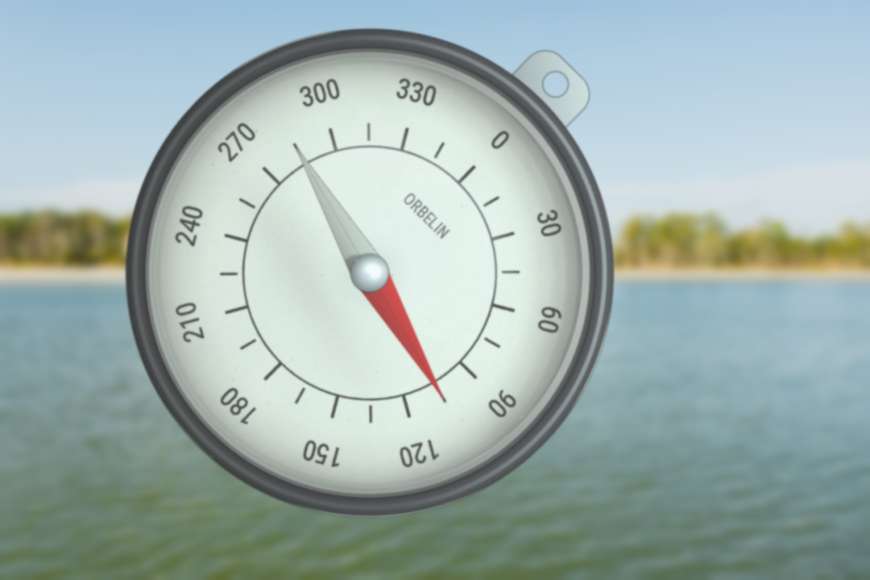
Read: value=105 unit=°
